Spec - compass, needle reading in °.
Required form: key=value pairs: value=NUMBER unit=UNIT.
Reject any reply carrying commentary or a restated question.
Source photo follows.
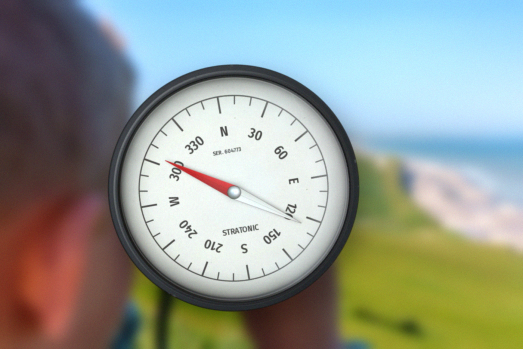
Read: value=305 unit=°
